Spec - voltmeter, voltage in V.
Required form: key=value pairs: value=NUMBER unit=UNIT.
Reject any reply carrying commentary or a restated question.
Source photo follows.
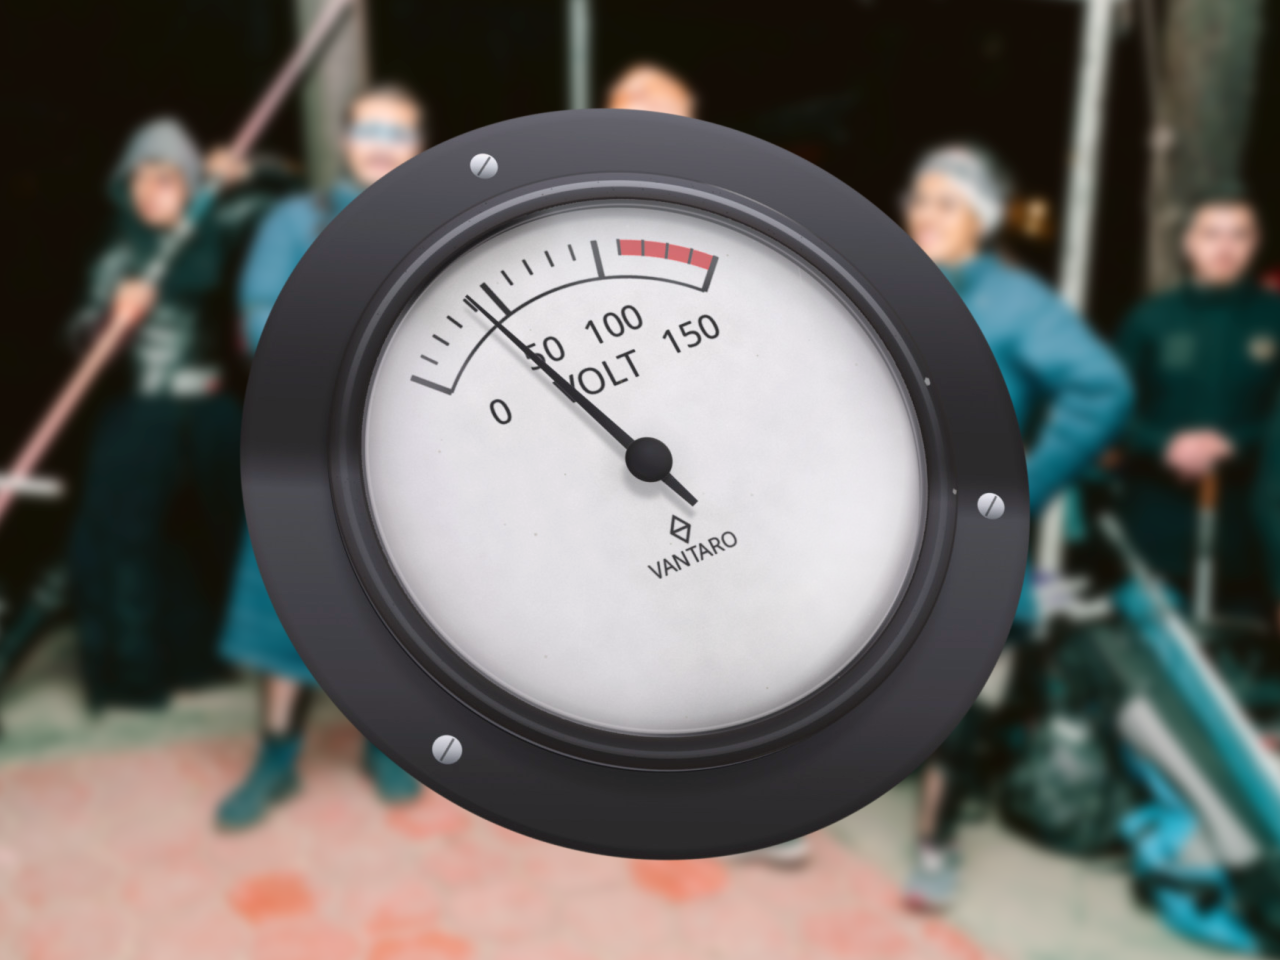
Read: value=40 unit=V
